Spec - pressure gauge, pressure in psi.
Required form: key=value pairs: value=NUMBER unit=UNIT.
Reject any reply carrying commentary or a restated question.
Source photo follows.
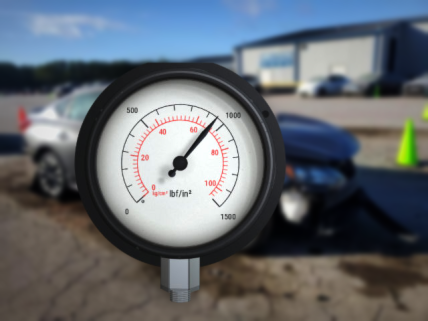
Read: value=950 unit=psi
